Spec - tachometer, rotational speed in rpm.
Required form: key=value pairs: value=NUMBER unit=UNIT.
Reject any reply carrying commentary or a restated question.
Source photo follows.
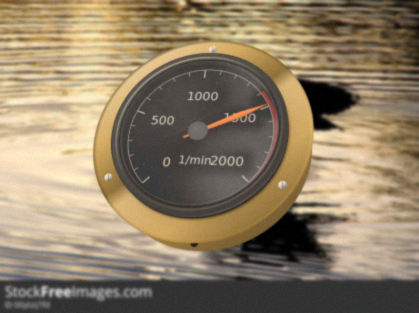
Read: value=1500 unit=rpm
